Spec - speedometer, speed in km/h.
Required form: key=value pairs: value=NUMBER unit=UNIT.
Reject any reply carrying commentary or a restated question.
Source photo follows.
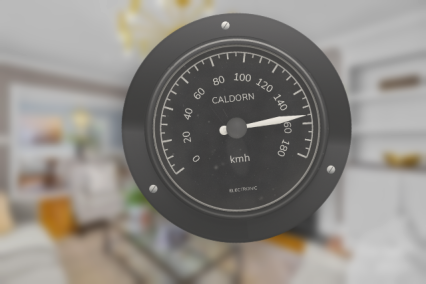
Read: value=155 unit=km/h
